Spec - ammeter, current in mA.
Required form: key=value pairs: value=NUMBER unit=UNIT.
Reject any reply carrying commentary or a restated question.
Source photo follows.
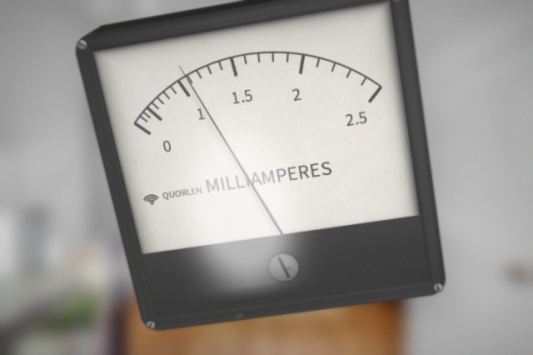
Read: value=1.1 unit=mA
